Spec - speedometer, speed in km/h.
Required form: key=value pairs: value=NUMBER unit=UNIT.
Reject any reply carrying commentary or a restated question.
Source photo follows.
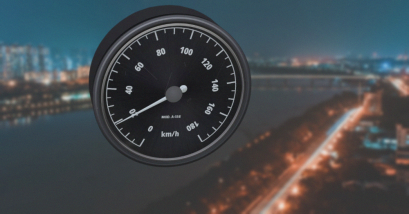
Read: value=20 unit=km/h
